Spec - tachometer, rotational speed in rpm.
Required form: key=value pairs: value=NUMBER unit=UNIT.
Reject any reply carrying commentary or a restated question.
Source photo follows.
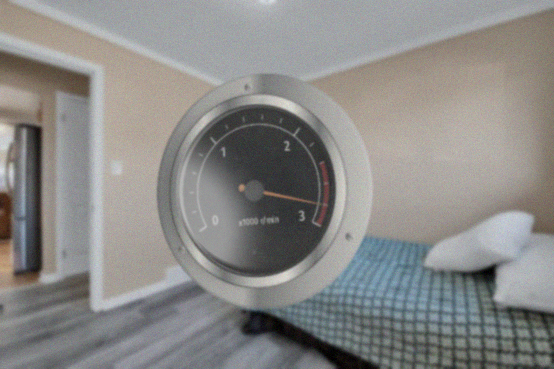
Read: value=2800 unit=rpm
